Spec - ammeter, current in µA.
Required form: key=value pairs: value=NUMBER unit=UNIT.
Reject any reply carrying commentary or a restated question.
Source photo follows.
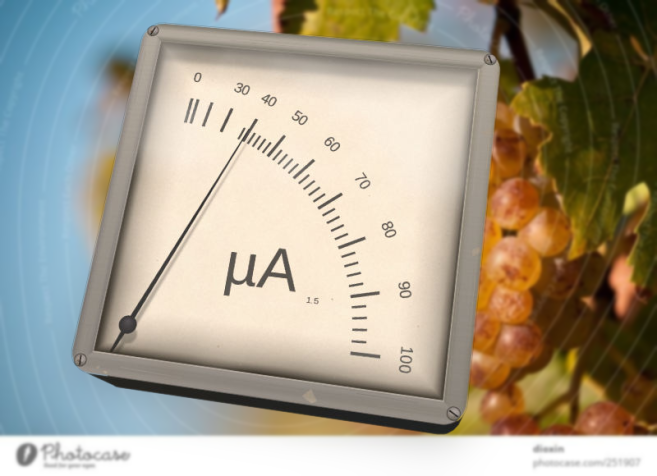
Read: value=40 unit=µA
